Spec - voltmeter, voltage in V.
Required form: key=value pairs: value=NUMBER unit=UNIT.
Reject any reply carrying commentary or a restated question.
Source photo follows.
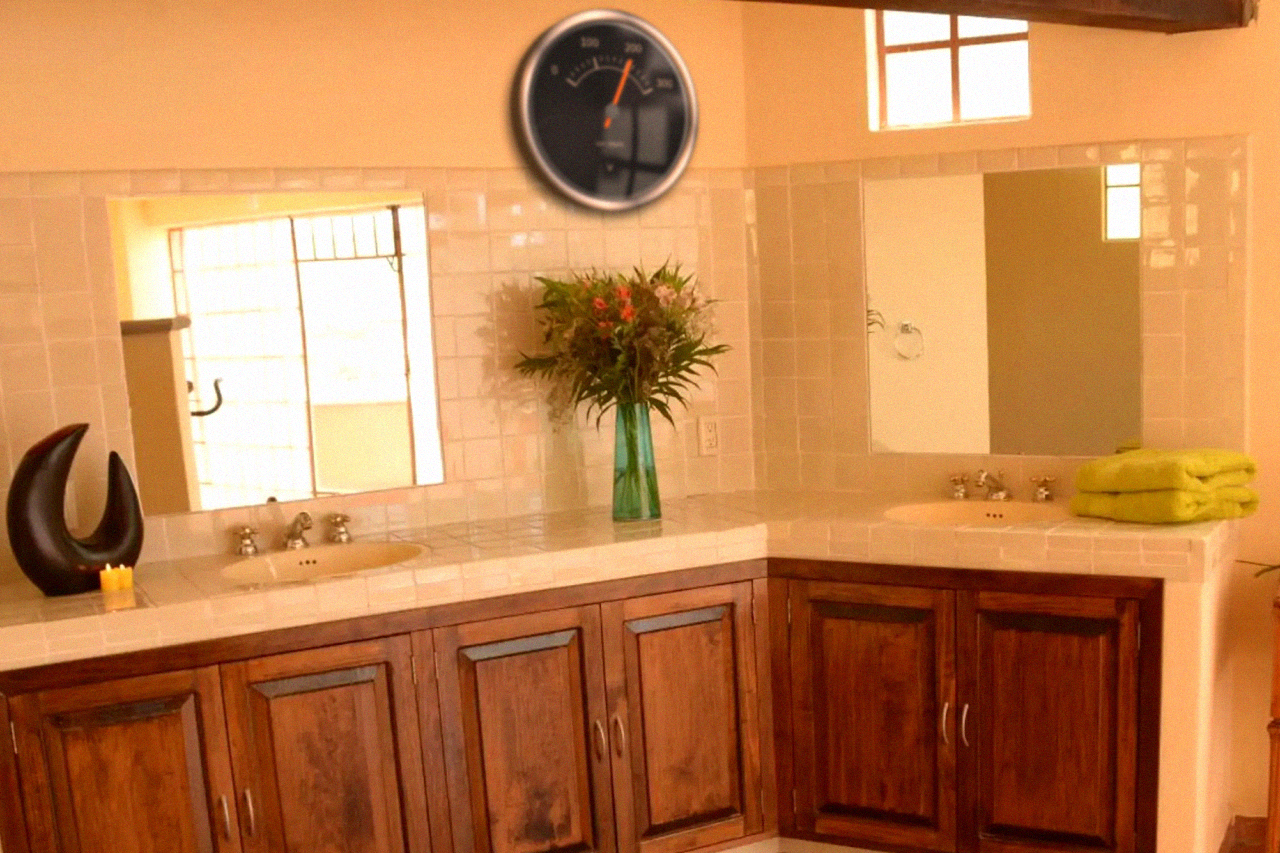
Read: value=200 unit=V
